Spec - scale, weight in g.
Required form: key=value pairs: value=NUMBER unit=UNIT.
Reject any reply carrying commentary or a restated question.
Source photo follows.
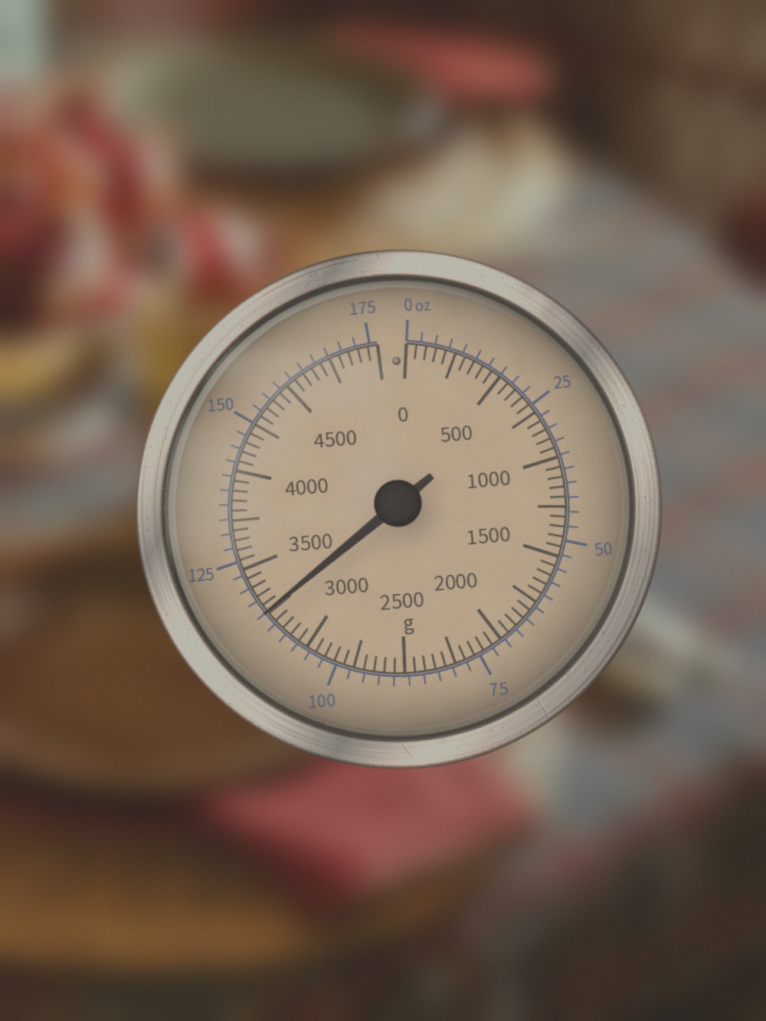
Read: value=3250 unit=g
